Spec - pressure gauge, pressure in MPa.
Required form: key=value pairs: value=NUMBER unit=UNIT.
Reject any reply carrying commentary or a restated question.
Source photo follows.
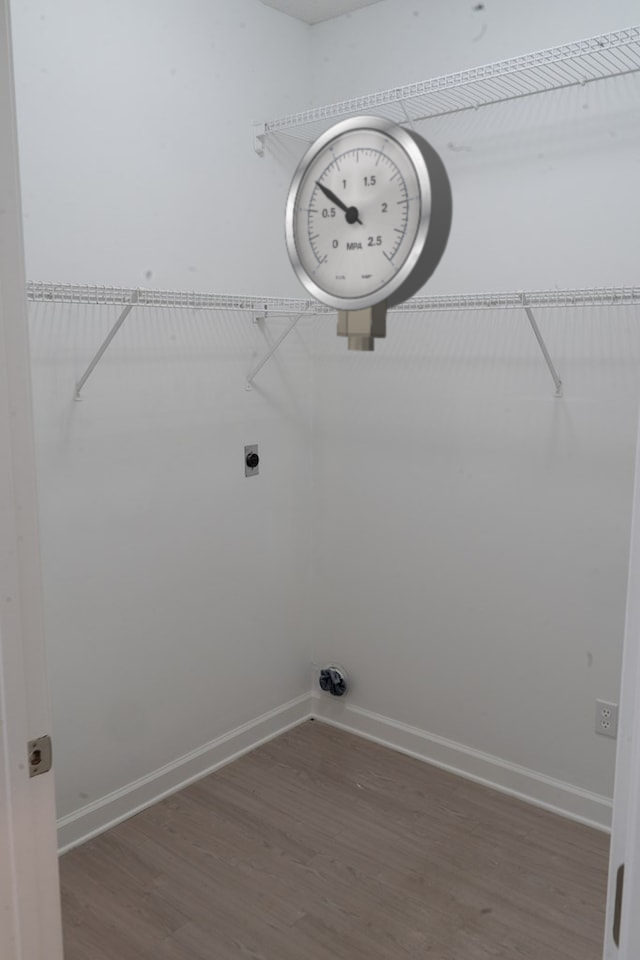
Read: value=0.75 unit=MPa
